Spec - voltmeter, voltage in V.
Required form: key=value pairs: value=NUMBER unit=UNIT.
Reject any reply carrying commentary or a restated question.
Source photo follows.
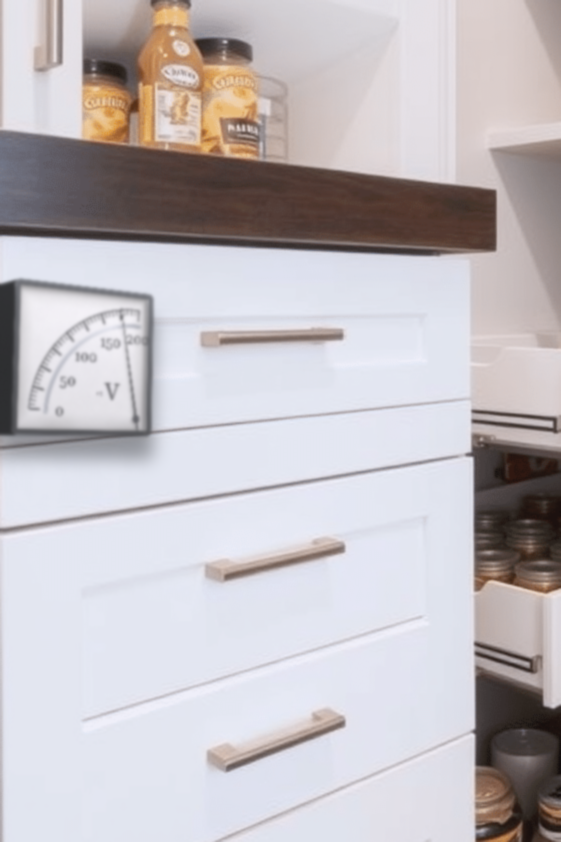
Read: value=175 unit=V
